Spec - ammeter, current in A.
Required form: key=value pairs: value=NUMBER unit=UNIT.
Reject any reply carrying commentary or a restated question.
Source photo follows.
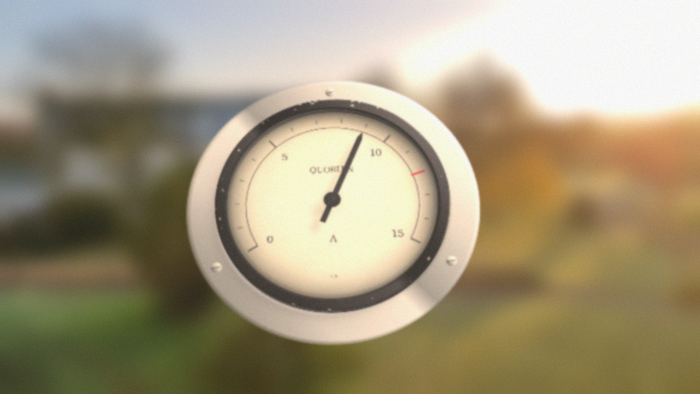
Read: value=9 unit=A
